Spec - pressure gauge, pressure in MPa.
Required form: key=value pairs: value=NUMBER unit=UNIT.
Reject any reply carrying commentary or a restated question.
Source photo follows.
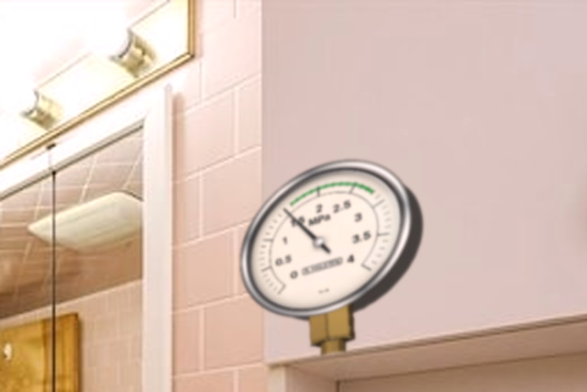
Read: value=1.5 unit=MPa
